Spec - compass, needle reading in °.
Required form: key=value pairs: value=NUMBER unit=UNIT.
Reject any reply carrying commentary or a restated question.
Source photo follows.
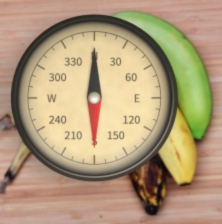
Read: value=180 unit=°
